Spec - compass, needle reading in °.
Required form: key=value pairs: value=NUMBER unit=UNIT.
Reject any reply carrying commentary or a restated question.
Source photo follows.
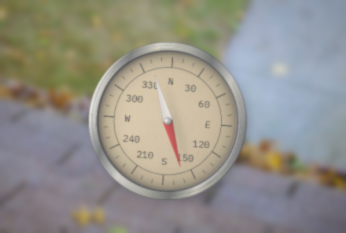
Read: value=160 unit=°
